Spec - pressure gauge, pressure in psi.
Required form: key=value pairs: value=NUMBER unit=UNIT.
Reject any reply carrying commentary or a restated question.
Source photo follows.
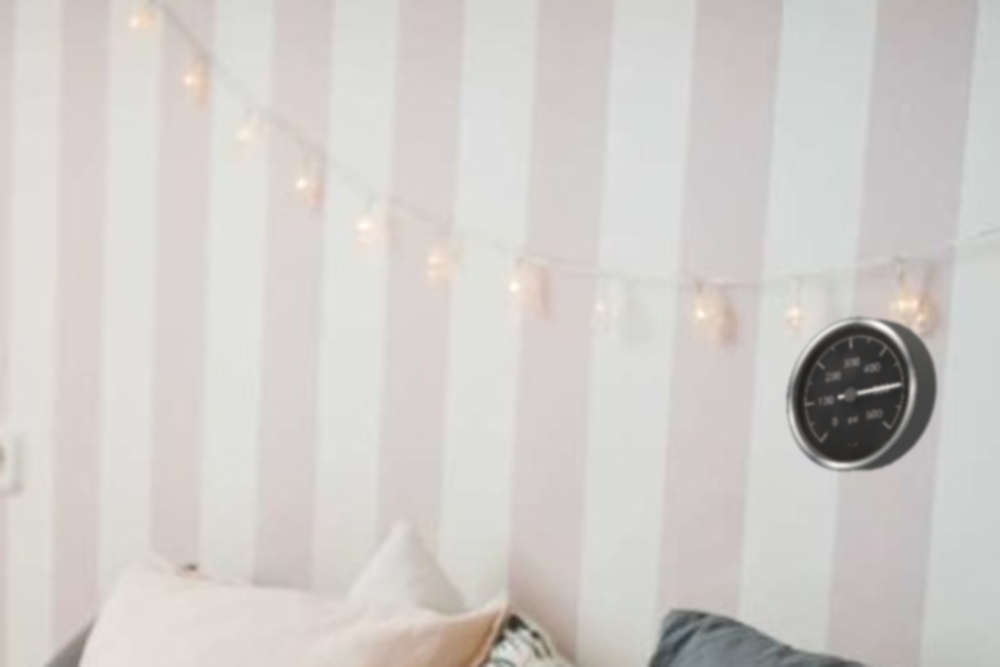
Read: value=500 unit=psi
